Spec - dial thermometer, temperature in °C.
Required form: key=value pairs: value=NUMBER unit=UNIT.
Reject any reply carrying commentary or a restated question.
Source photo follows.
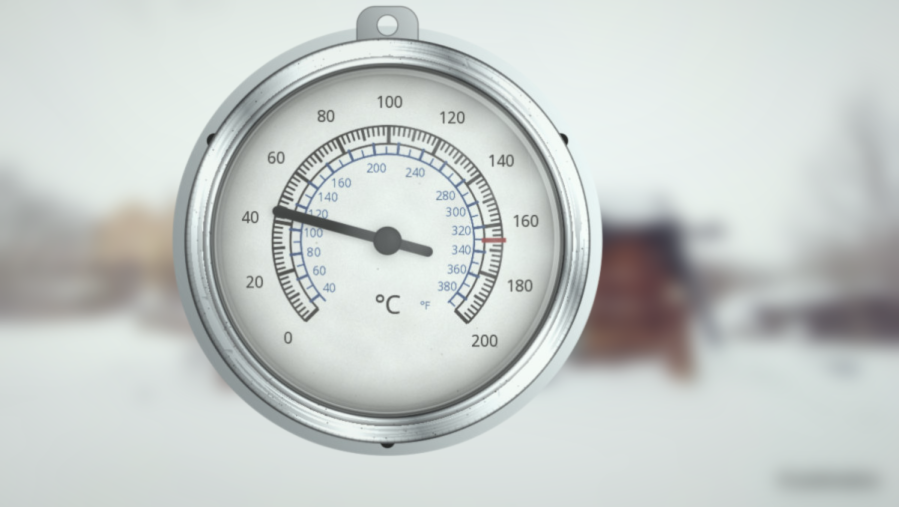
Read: value=44 unit=°C
